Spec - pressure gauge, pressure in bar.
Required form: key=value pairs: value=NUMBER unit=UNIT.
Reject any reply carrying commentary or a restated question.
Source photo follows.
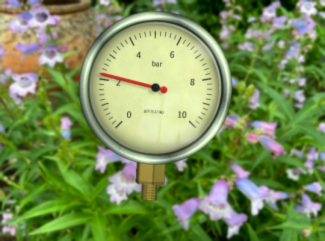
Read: value=2.2 unit=bar
